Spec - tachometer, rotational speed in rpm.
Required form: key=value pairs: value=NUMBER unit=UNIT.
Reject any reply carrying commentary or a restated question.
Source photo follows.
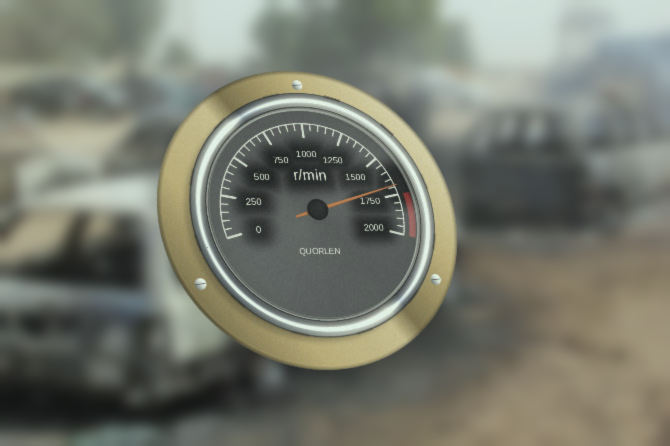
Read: value=1700 unit=rpm
